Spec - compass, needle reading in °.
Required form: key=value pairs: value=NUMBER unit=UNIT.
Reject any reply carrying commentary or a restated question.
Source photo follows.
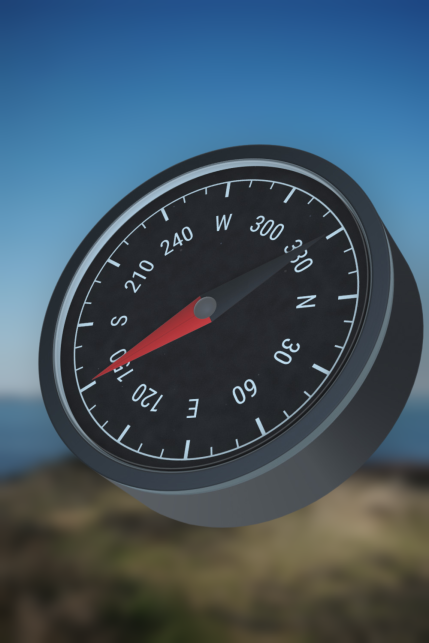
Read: value=150 unit=°
